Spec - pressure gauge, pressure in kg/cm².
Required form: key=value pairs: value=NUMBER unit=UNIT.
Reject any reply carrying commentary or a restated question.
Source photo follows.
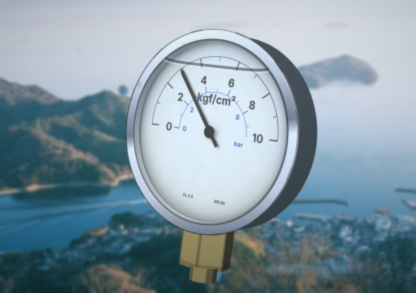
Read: value=3 unit=kg/cm²
